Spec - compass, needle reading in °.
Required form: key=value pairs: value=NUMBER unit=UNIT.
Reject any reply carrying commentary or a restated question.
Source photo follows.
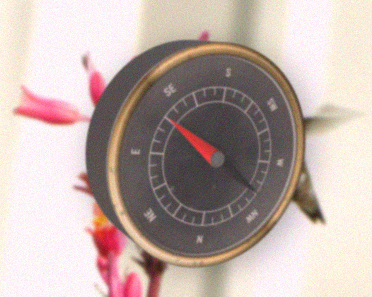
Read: value=120 unit=°
